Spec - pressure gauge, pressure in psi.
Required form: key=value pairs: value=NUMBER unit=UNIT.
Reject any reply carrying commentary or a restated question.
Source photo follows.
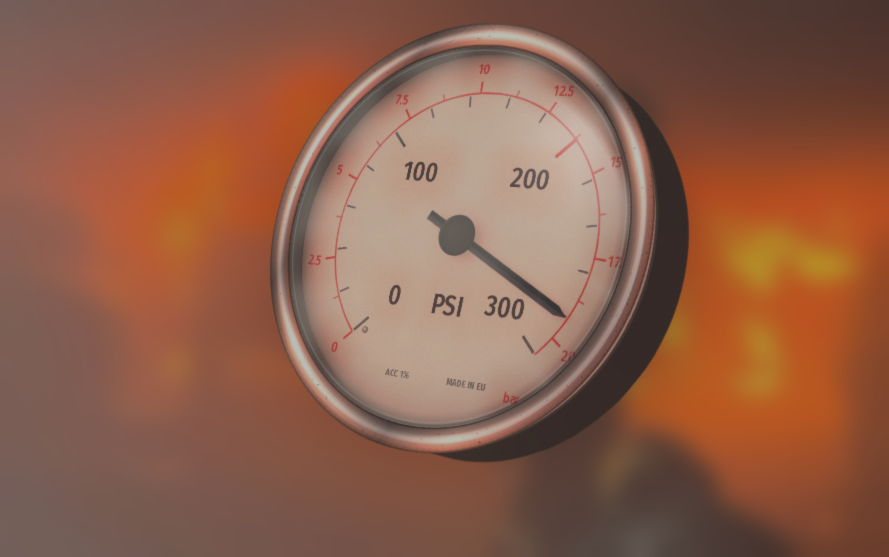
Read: value=280 unit=psi
